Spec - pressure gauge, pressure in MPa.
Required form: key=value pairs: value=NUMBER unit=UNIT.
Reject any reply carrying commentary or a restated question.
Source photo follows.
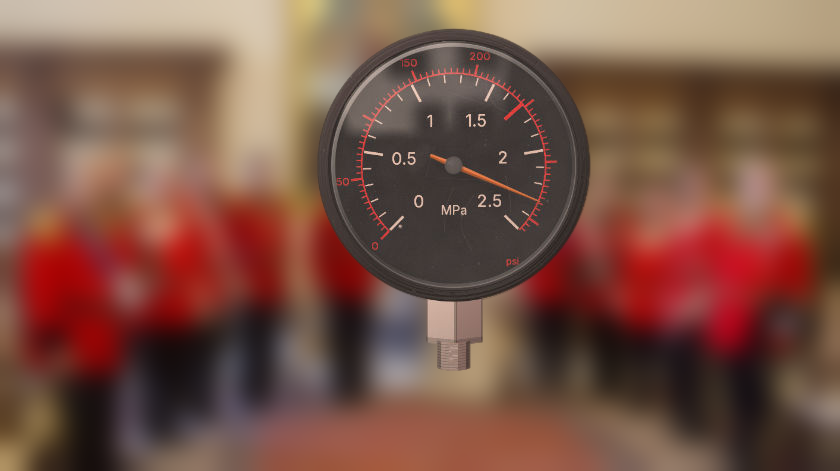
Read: value=2.3 unit=MPa
